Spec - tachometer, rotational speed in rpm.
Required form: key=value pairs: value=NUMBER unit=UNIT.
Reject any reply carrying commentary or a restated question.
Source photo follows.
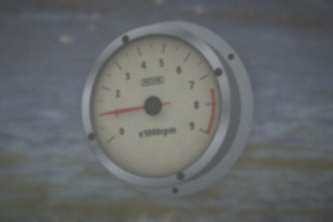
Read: value=1000 unit=rpm
